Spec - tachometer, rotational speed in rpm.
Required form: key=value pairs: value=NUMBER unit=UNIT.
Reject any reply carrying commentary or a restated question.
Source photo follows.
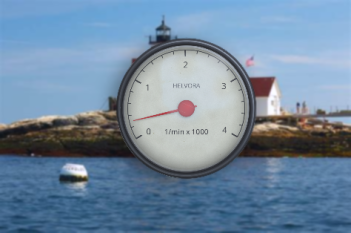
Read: value=300 unit=rpm
